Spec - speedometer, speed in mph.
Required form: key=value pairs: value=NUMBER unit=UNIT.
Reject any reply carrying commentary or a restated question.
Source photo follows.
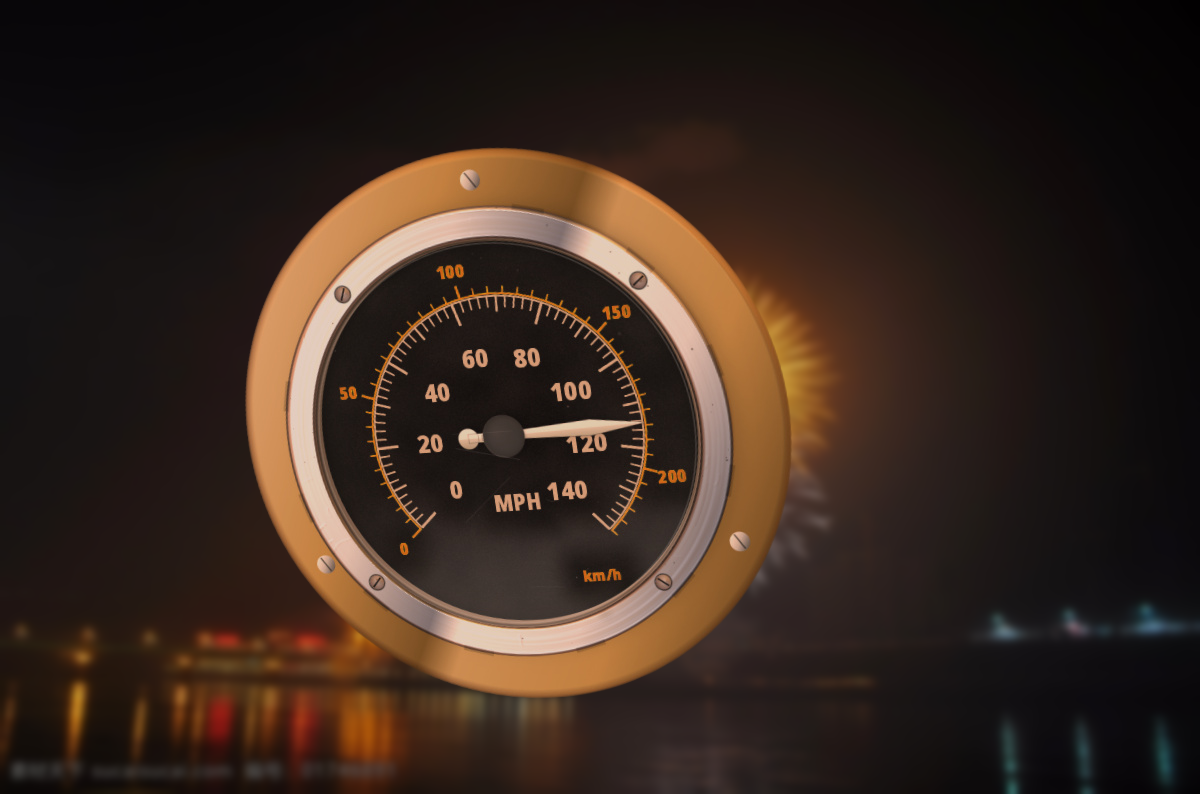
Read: value=114 unit=mph
